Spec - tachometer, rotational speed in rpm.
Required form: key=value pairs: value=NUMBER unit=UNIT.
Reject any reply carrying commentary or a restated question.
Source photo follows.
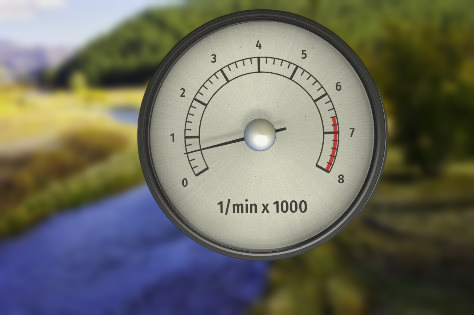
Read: value=600 unit=rpm
